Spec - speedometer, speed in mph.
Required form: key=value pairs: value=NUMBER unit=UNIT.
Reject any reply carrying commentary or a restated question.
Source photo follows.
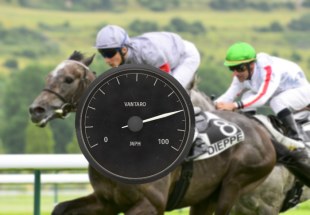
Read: value=80 unit=mph
